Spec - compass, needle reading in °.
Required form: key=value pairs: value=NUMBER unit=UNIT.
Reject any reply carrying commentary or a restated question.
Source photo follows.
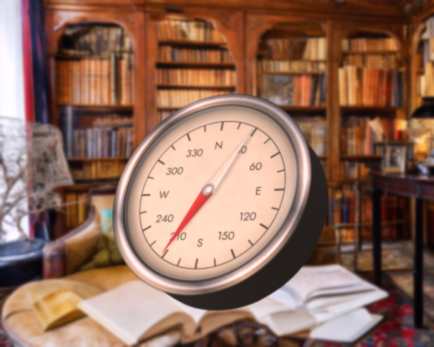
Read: value=210 unit=°
